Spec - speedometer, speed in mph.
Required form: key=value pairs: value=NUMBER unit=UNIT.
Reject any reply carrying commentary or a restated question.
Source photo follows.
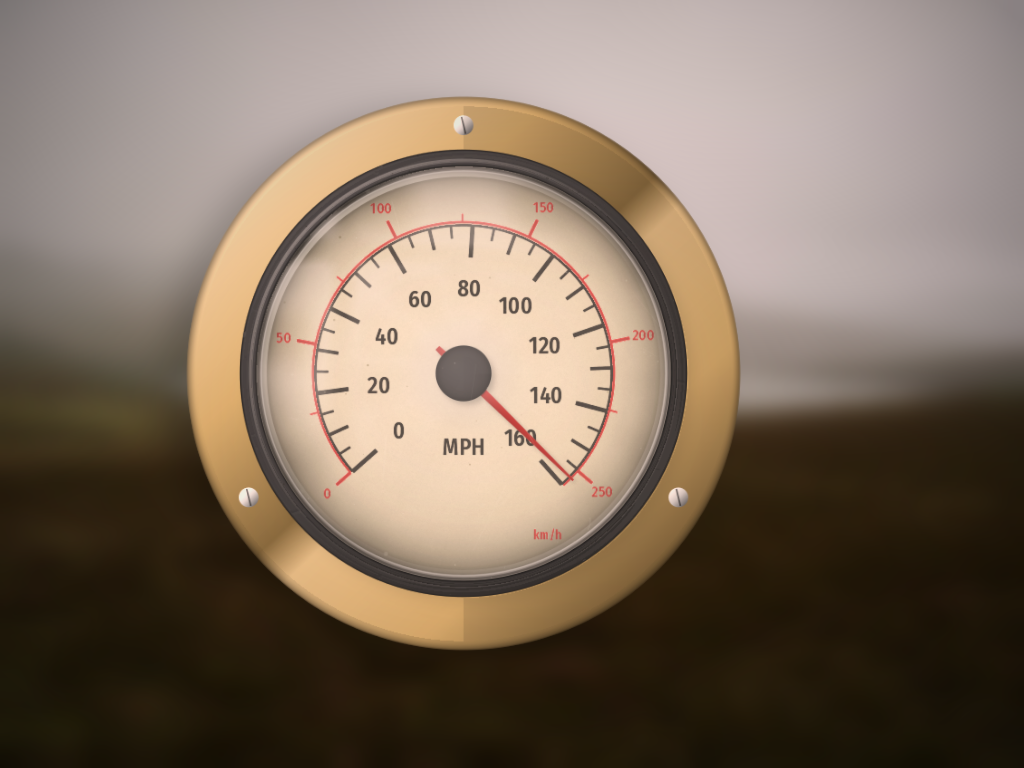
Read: value=157.5 unit=mph
